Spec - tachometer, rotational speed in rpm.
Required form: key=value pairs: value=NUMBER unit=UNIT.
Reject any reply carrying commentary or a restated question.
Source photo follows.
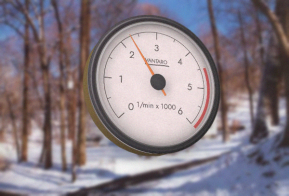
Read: value=2250 unit=rpm
